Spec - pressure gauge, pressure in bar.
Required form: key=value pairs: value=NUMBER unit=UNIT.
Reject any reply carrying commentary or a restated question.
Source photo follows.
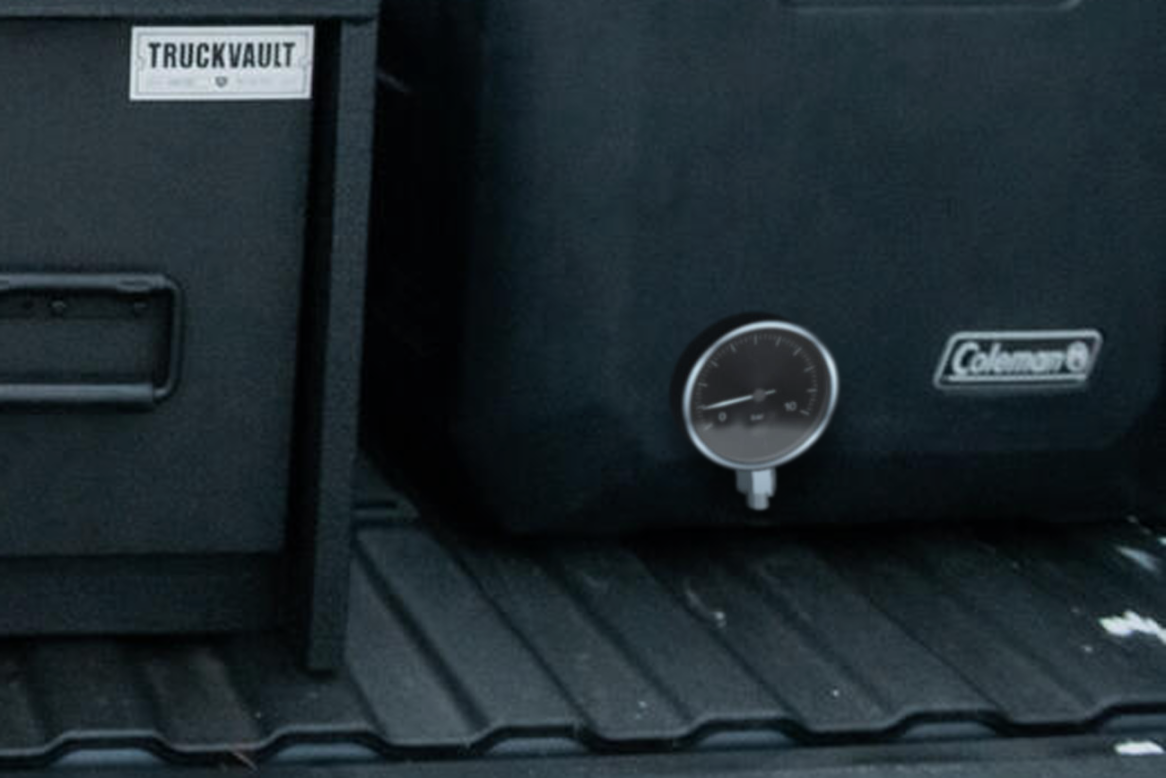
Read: value=1 unit=bar
